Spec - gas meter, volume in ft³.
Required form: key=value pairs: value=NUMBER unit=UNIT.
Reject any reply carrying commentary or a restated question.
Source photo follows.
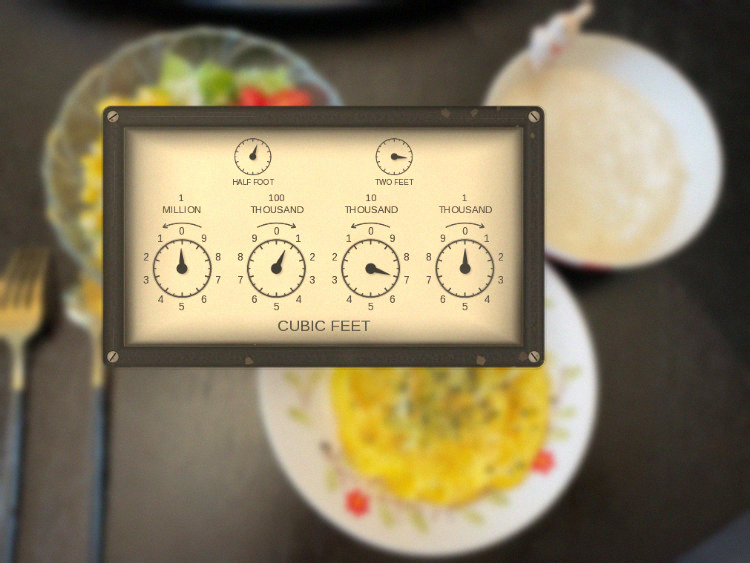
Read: value=7000 unit=ft³
